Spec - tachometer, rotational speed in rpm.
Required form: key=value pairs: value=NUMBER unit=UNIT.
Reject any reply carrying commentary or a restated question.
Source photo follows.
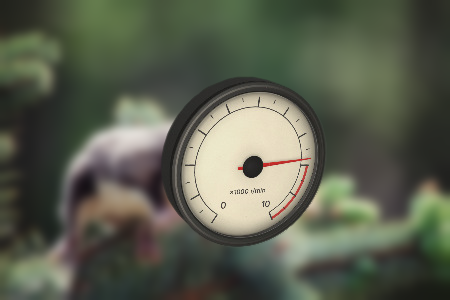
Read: value=7750 unit=rpm
